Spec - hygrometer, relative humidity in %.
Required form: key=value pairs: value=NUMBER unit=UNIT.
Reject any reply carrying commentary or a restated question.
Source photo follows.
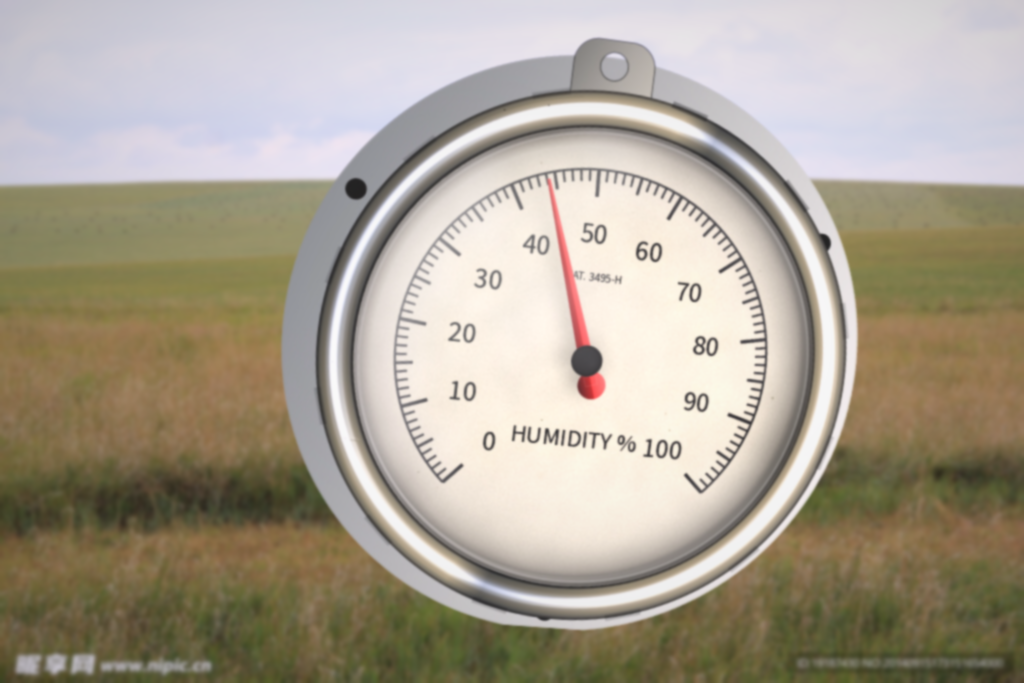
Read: value=44 unit=%
